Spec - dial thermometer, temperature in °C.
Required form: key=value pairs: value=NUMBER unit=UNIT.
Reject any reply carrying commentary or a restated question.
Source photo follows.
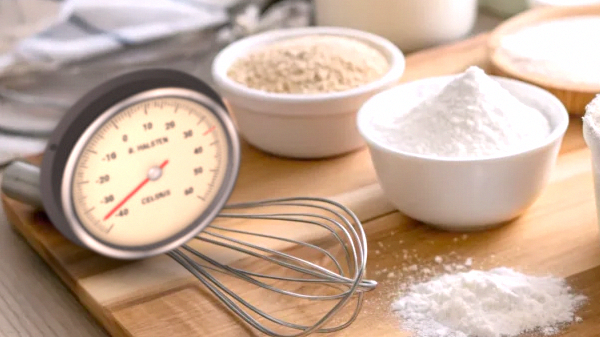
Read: value=-35 unit=°C
